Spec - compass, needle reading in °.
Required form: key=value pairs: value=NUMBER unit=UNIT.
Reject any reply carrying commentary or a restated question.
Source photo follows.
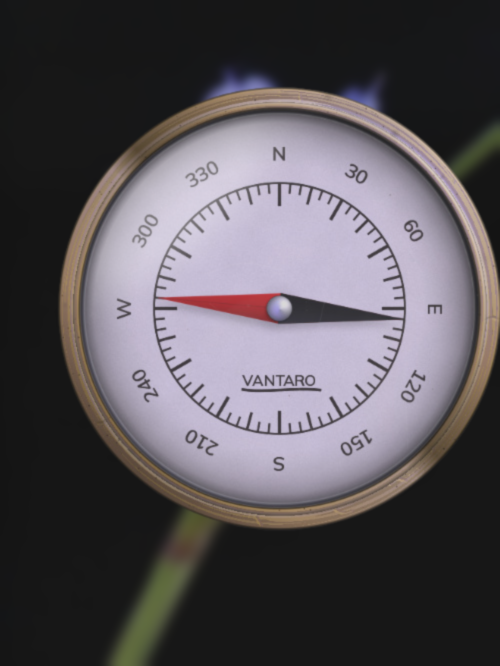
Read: value=275 unit=°
